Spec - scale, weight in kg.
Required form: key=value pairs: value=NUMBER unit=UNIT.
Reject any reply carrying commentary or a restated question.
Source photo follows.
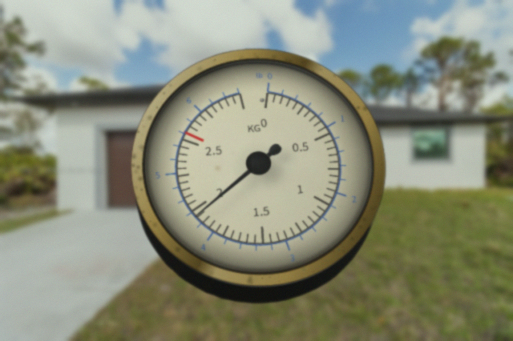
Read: value=1.95 unit=kg
